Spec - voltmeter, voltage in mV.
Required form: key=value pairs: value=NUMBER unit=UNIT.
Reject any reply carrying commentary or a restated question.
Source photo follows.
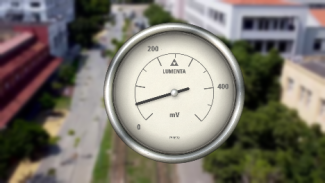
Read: value=50 unit=mV
